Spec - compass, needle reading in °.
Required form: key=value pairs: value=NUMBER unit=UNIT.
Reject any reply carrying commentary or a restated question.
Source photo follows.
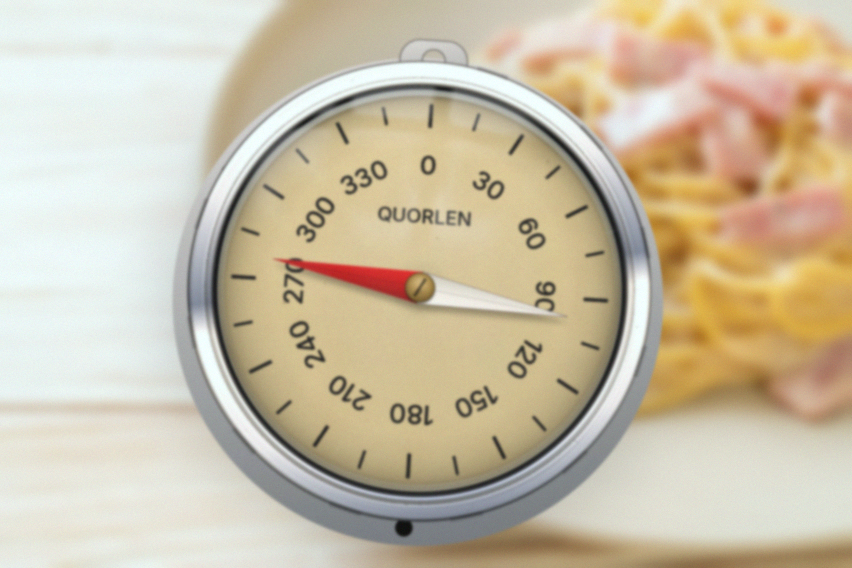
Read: value=277.5 unit=°
